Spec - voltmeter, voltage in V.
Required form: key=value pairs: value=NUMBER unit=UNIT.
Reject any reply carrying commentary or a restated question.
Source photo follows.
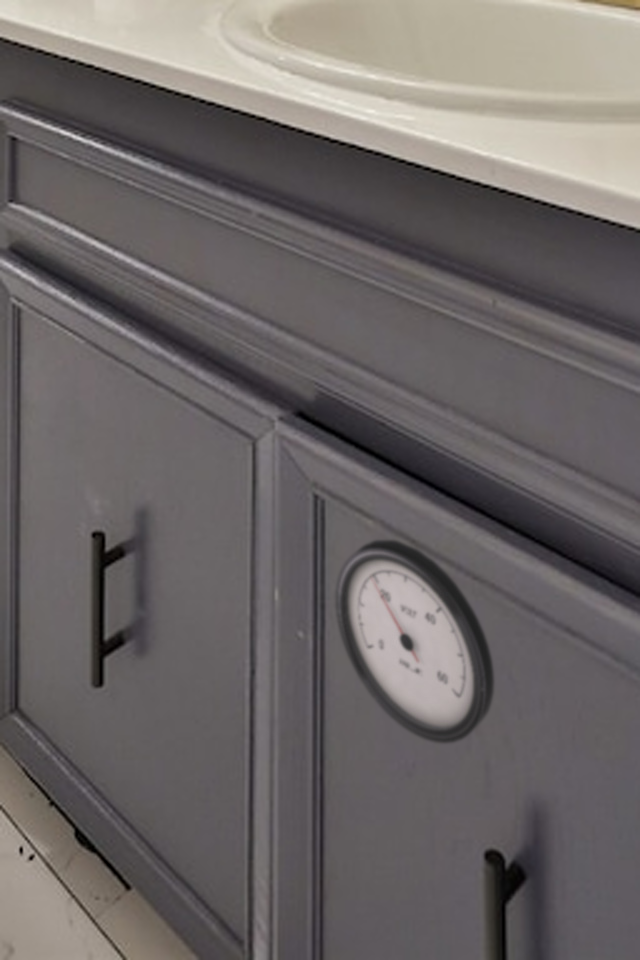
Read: value=20 unit=V
